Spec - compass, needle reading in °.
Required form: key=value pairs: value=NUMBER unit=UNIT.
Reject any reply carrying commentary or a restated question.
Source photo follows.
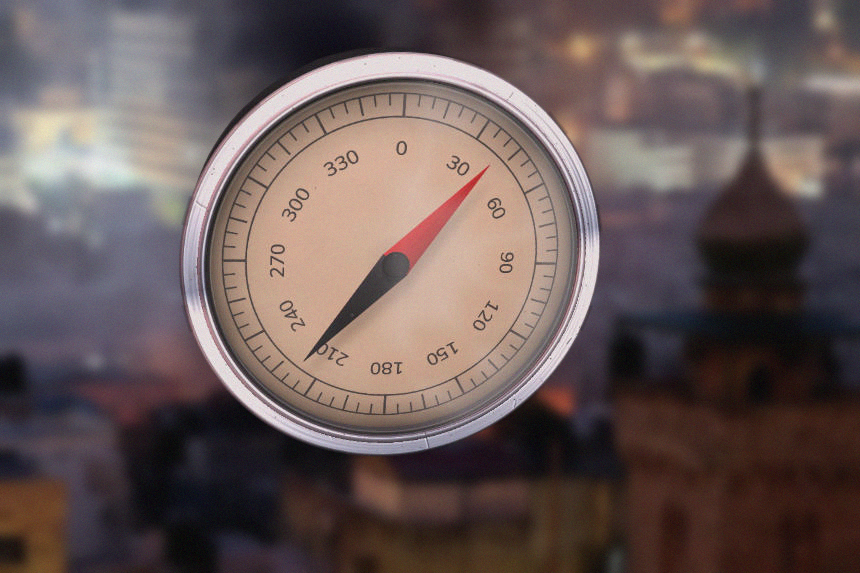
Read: value=40 unit=°
